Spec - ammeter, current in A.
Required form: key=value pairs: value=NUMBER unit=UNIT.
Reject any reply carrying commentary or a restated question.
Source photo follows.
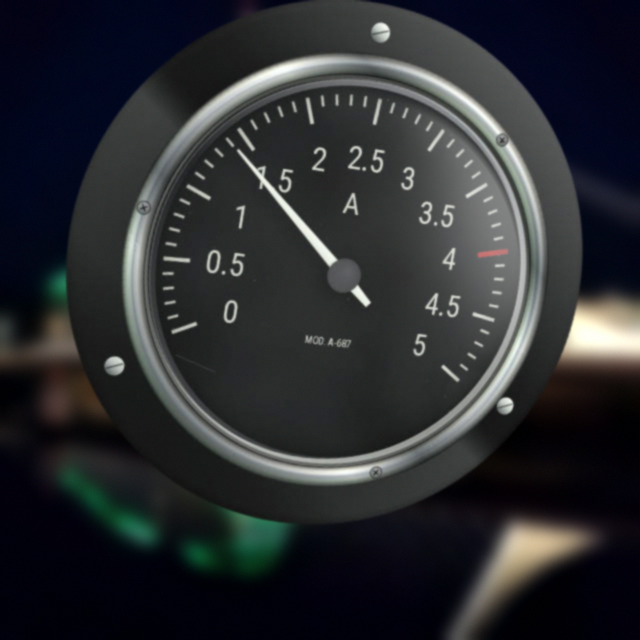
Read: value=1.4 unit=A
